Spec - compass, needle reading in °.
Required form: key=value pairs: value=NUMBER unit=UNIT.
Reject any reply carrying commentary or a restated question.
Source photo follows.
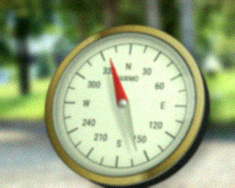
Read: value=337.5 unit=°
